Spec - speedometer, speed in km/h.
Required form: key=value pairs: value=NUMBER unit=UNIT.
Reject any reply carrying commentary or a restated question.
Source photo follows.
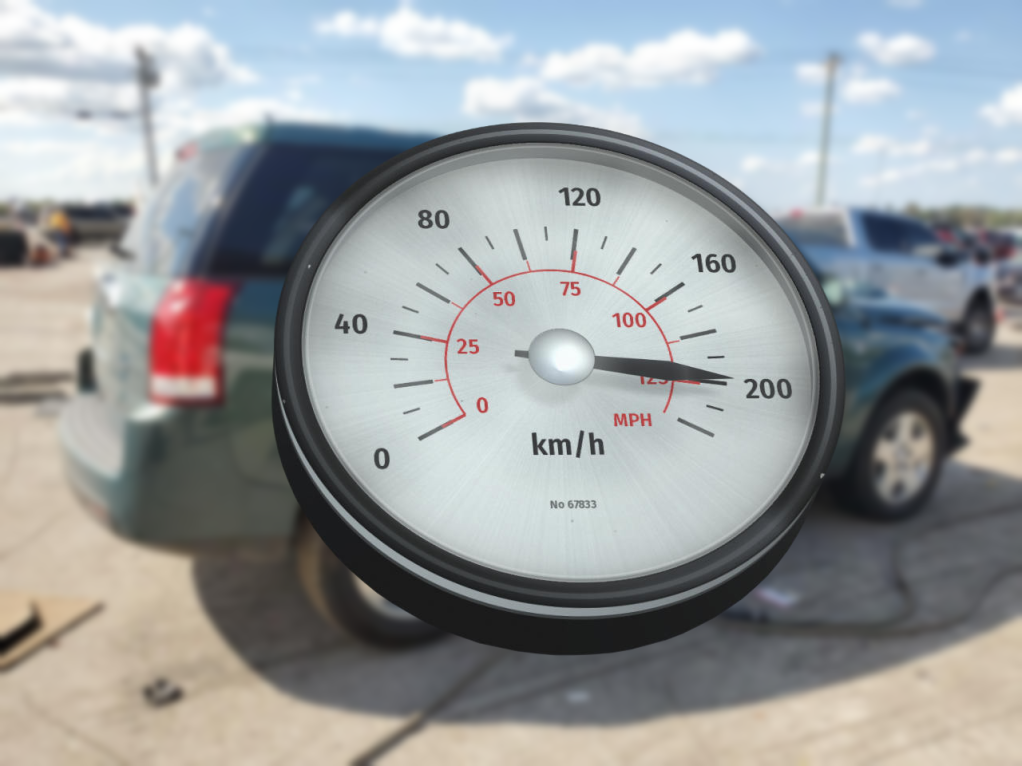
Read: value=200 unit=km/h
